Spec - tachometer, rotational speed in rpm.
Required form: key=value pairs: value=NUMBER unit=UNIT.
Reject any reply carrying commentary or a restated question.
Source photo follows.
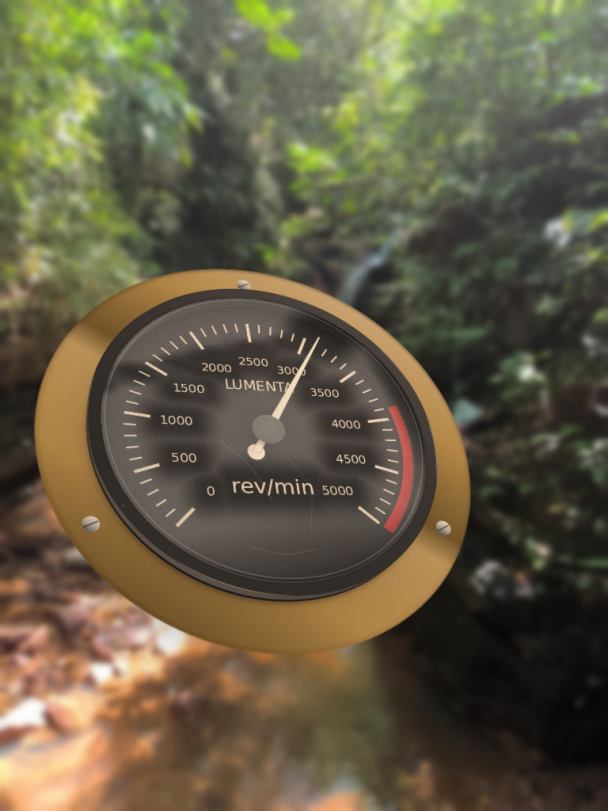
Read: value=3100 unit=rpm
